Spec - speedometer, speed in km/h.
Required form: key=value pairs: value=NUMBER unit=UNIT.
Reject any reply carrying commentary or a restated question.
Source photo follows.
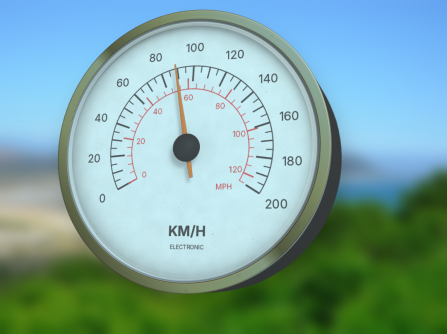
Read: value=90 unit=km/h
